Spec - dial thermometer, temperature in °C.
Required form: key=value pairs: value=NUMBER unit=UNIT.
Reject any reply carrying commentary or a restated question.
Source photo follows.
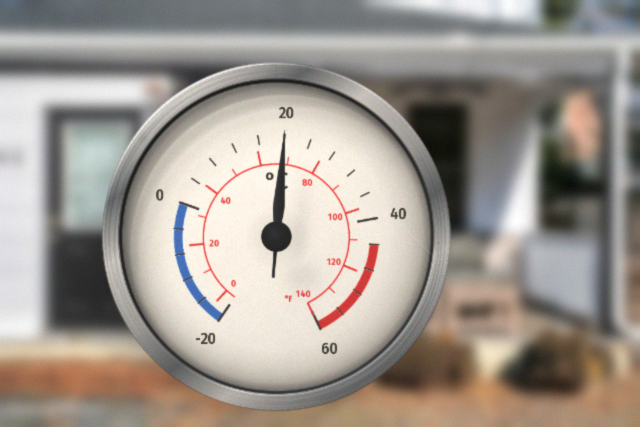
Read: value=20 unit=°C
